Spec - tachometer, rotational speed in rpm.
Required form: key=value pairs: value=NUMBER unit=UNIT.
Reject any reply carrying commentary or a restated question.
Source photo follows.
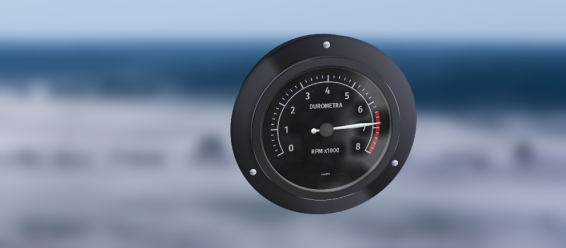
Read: value=6800 unit=rpm
